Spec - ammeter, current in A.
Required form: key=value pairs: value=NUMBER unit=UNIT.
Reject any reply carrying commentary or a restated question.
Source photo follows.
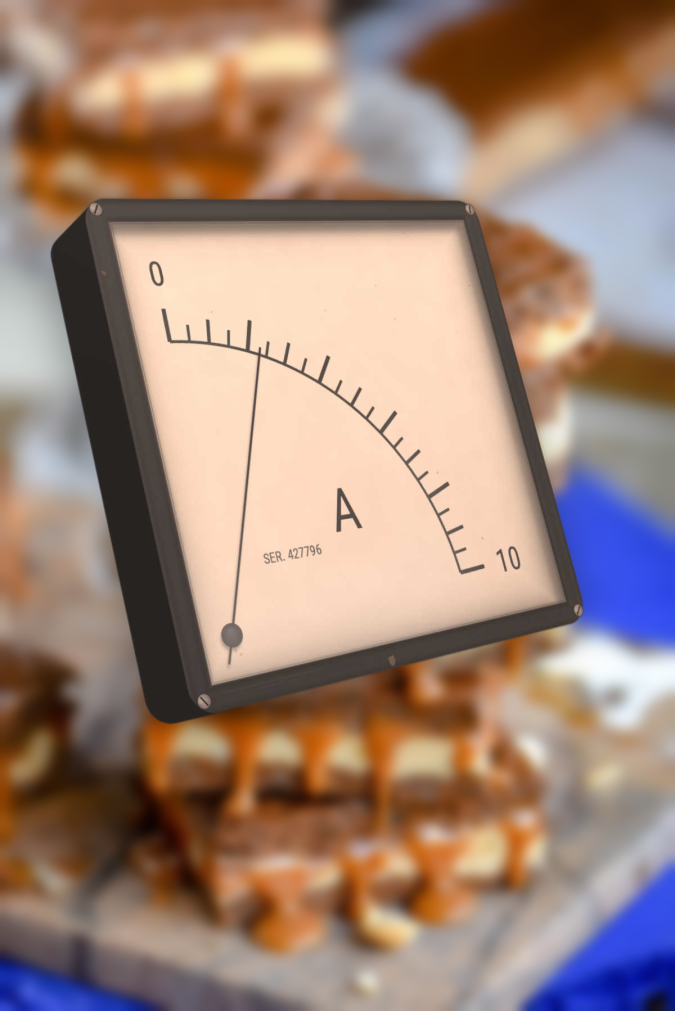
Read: value=2.25 unit=A
